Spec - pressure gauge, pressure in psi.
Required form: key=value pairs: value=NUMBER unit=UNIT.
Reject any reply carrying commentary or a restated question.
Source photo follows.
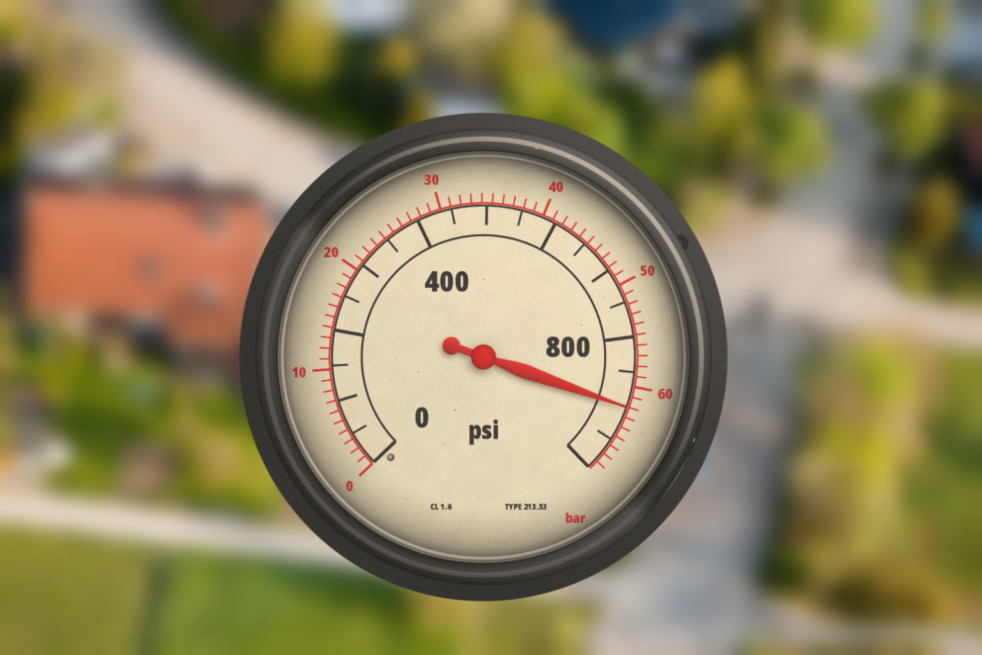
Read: value=900 unit=psi
